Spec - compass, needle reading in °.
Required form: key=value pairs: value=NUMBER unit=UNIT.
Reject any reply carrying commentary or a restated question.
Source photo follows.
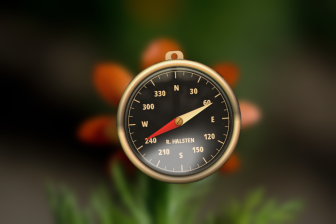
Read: value=245 unit=°
